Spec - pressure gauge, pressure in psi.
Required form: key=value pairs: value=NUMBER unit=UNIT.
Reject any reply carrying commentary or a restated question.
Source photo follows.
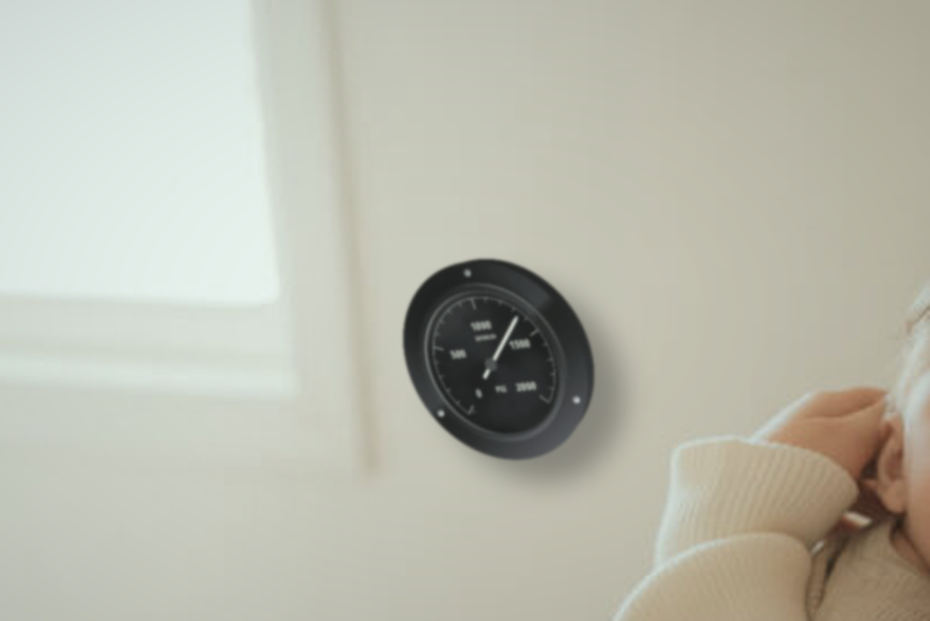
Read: value=1350 unit=psi
